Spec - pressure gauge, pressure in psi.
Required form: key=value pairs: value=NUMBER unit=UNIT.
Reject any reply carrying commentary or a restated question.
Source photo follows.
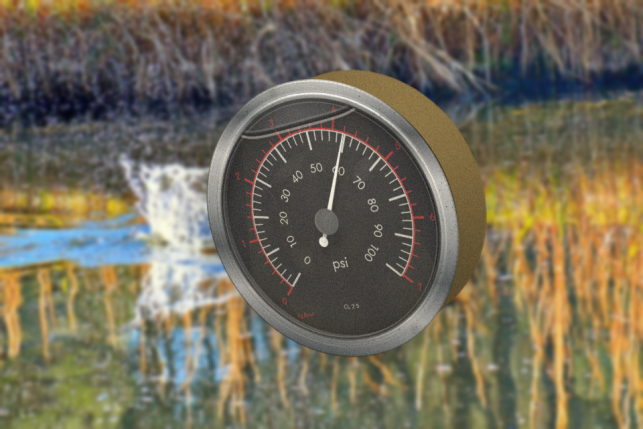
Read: value=60 unit=psi
